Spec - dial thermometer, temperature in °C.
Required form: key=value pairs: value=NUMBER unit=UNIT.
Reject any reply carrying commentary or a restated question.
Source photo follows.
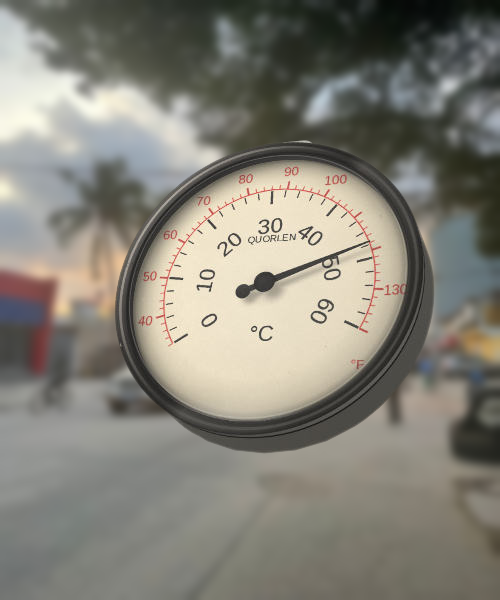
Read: value=48 unit=°C
